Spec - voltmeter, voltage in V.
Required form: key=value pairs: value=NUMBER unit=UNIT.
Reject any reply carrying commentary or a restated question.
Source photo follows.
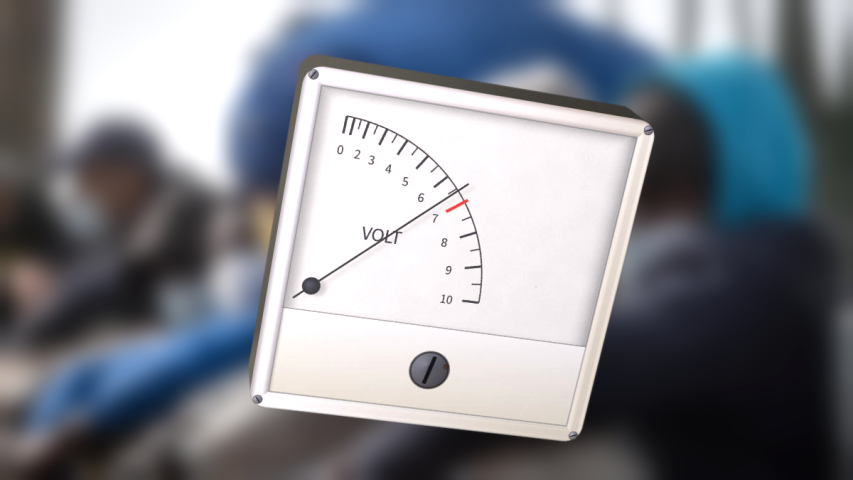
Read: value=6.5 unit=V
